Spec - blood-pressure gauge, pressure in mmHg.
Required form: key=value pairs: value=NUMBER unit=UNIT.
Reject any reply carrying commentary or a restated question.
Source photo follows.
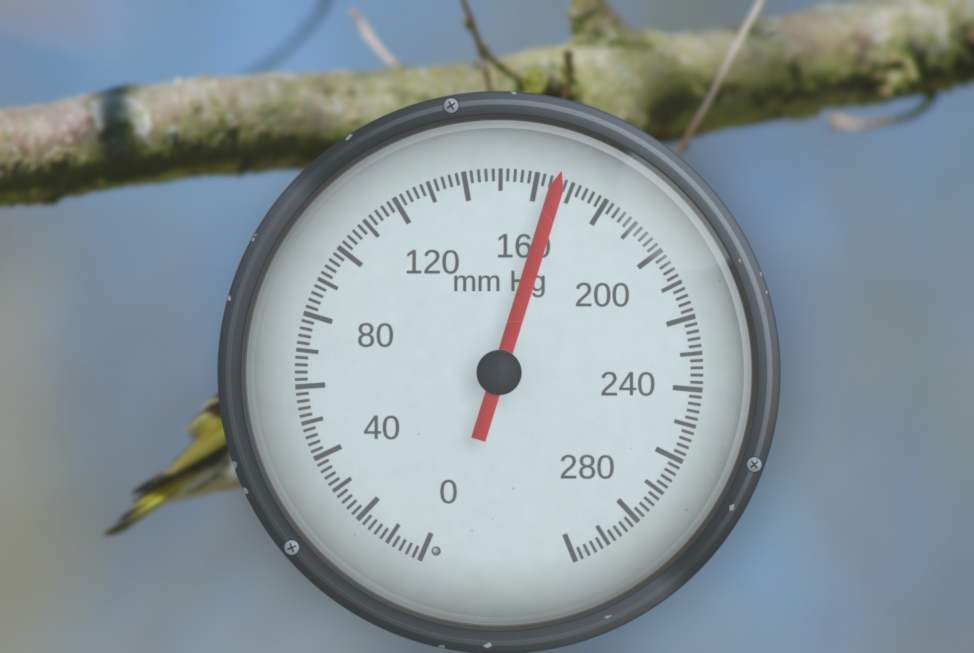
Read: value=166 unit=mmHg
